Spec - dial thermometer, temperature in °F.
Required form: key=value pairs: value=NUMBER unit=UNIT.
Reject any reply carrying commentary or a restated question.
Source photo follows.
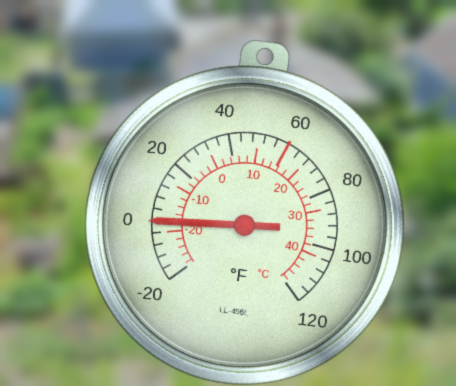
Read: value=0 unit=°F
